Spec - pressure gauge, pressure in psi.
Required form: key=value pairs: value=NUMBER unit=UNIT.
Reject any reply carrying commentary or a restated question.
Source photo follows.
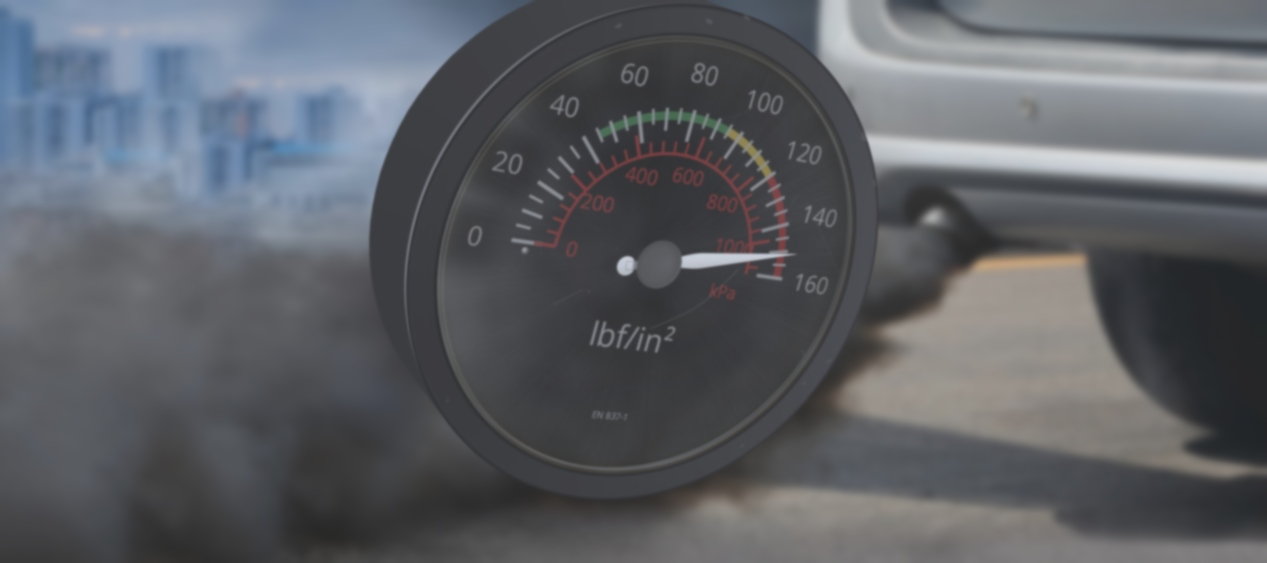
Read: value=150 unit=psi
